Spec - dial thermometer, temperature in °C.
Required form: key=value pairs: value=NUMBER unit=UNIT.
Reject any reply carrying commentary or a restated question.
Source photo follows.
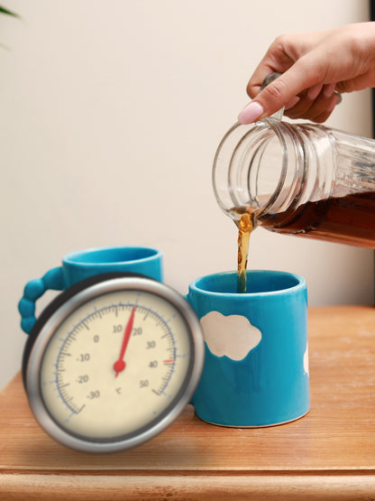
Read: value=15 unit=°C
